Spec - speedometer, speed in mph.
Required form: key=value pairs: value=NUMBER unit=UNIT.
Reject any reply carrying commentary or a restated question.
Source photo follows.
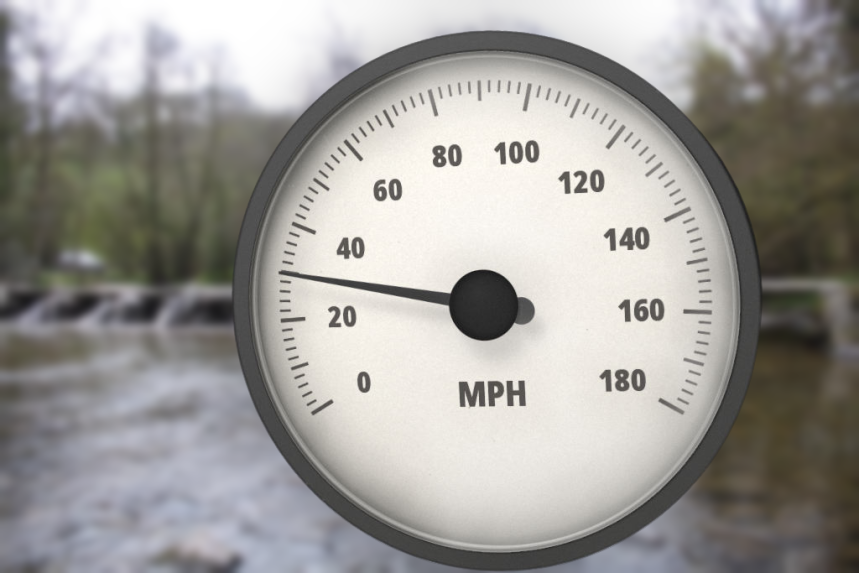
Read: value=30 unit=mph
